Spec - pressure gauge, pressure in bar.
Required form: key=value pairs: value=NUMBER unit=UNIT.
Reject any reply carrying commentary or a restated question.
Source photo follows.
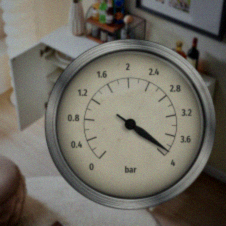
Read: value=3.9 unit=bar
